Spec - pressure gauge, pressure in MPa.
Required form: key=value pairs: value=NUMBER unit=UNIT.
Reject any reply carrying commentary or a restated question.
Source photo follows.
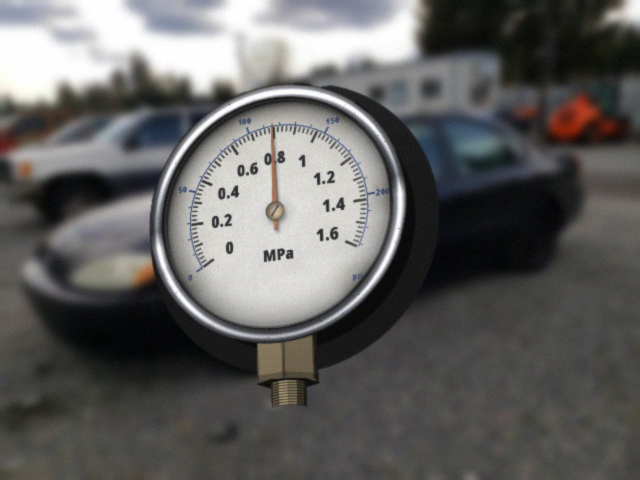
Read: value=0.8 unit=MPa
